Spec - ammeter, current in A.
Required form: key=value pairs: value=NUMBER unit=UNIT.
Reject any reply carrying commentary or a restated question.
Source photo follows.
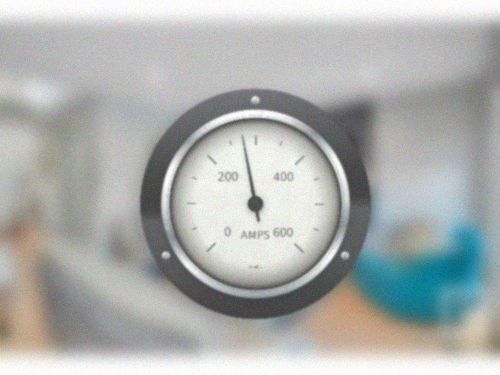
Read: value=275 unit=A
